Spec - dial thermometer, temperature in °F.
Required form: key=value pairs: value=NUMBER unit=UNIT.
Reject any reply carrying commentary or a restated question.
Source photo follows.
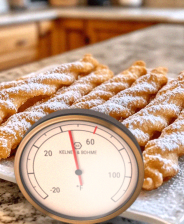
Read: value=45 unit=°F
